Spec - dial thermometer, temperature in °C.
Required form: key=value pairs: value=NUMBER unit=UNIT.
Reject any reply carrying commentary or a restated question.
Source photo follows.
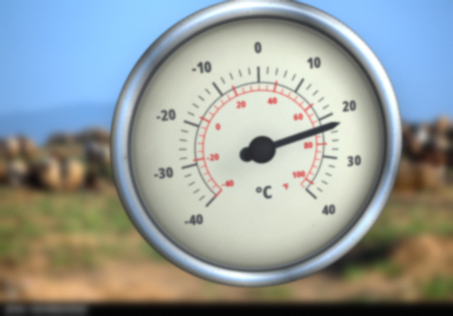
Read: value=22 unit=°C
